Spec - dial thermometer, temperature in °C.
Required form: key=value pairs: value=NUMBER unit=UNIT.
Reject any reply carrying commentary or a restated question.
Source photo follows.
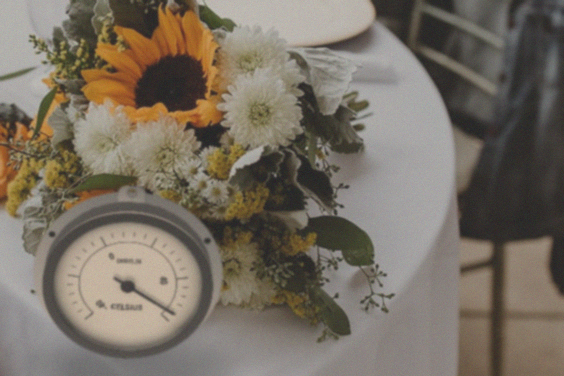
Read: value=56 unit=°C
